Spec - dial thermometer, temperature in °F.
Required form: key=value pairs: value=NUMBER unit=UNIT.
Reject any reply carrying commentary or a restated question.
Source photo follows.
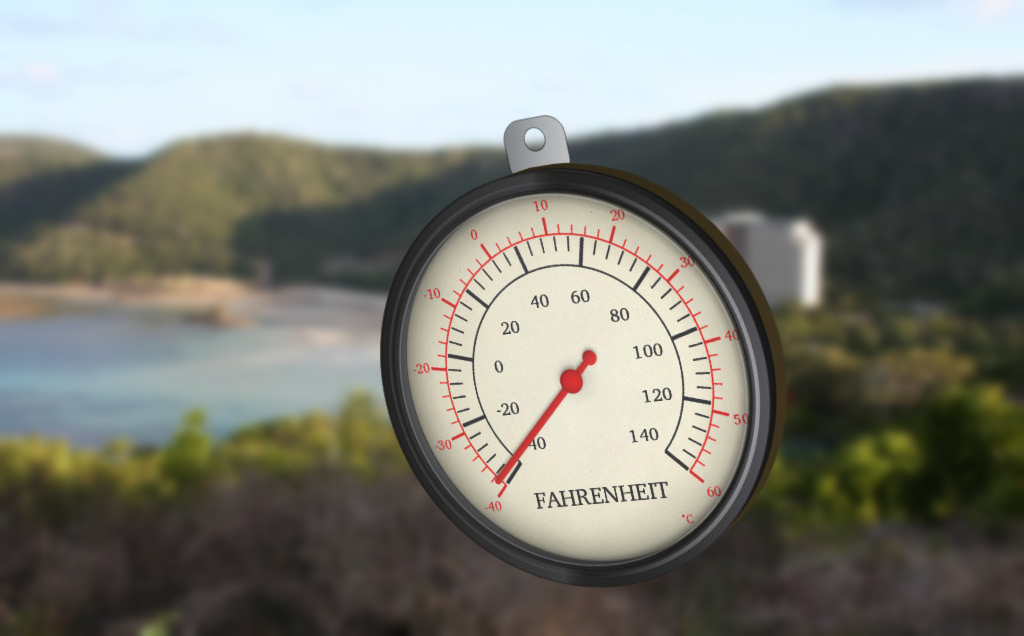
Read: value=-38 unit=°F
